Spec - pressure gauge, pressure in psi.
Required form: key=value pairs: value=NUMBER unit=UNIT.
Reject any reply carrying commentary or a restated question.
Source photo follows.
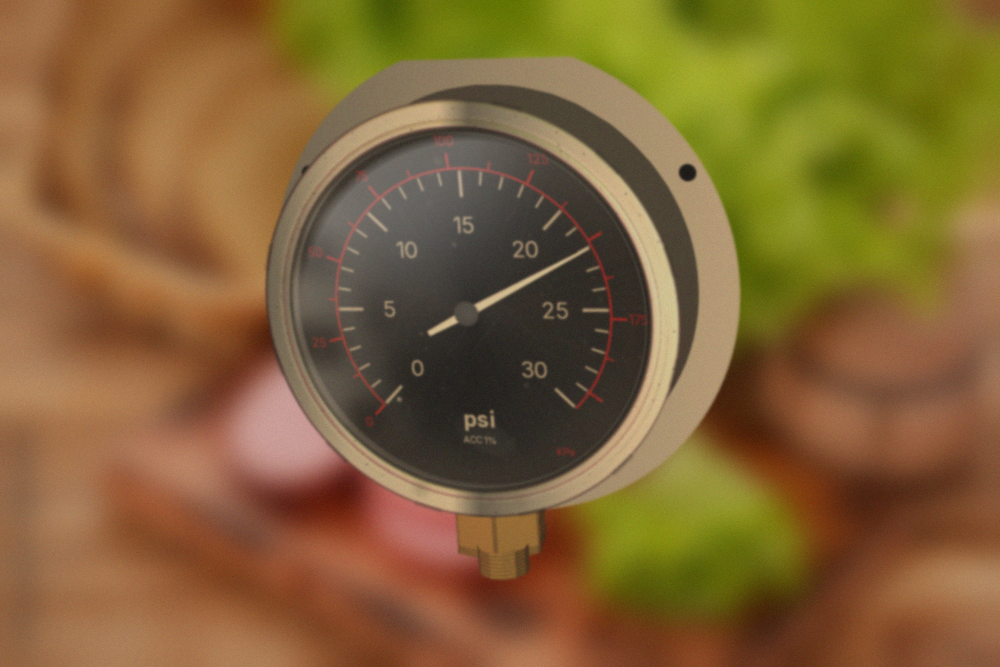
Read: value=22 unit=psi
